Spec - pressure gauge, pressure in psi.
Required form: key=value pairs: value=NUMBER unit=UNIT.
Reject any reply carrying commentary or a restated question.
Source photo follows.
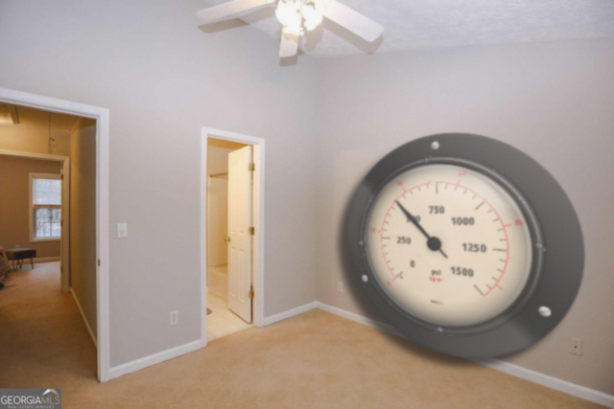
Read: value=500 unit=psi
